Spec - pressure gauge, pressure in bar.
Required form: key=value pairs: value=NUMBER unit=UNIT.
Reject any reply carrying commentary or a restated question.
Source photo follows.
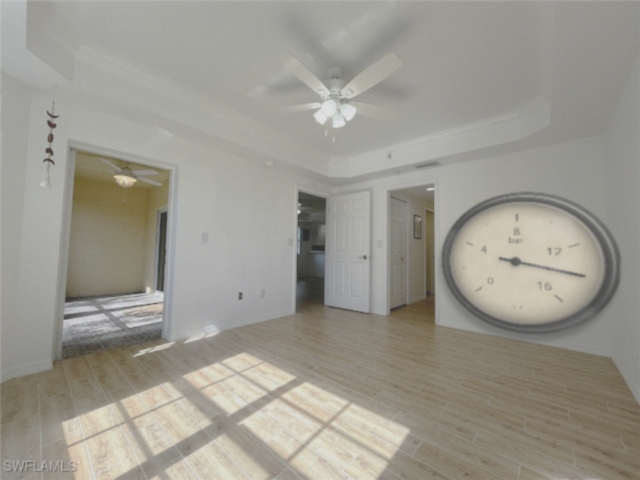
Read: value=14 unit=bar
